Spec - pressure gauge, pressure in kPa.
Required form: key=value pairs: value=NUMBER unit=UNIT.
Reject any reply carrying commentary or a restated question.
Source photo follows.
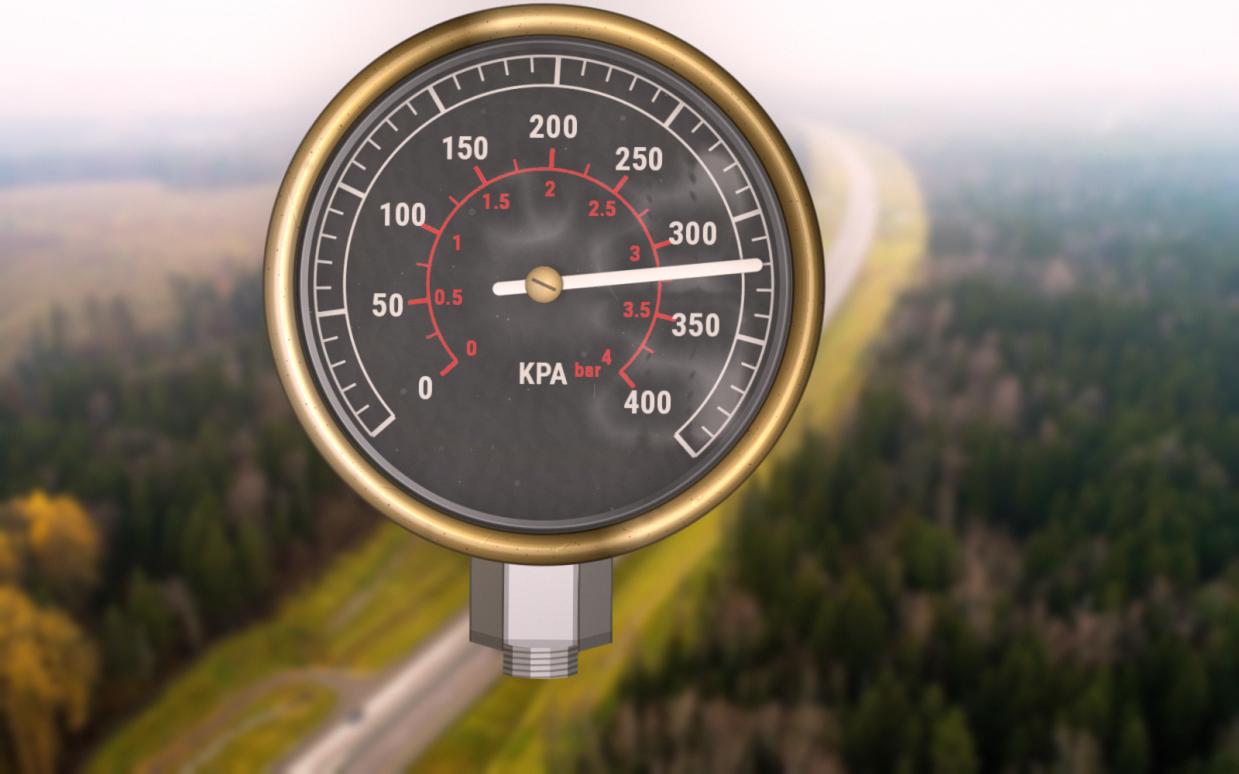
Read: value=320 unit=kPa
